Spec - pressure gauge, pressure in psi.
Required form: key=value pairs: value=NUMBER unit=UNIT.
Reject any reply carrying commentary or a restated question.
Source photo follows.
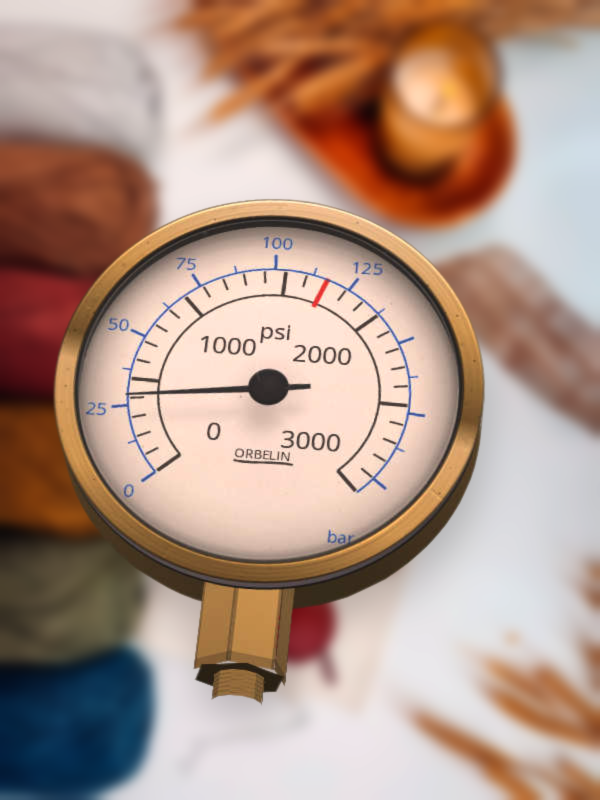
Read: value=400 unit=psi
